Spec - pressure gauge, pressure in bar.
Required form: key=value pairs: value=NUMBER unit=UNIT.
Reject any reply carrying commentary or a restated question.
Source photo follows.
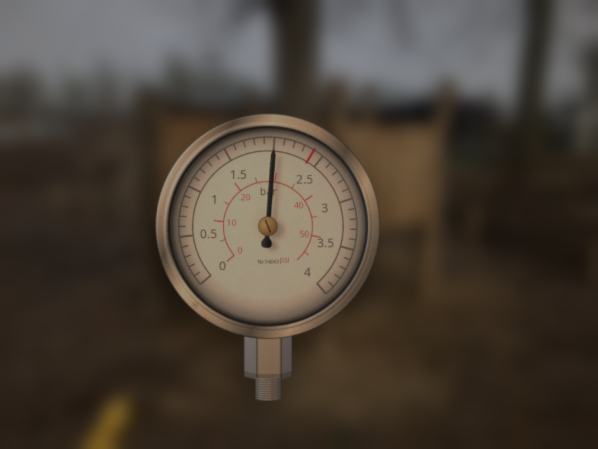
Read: value=2 unit=bar
